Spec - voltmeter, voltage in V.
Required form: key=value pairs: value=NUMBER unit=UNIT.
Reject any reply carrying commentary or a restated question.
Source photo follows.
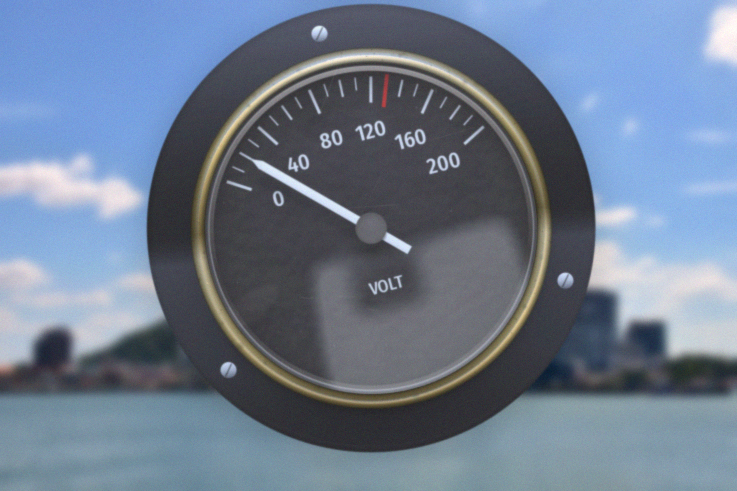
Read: value=20 unit=V
